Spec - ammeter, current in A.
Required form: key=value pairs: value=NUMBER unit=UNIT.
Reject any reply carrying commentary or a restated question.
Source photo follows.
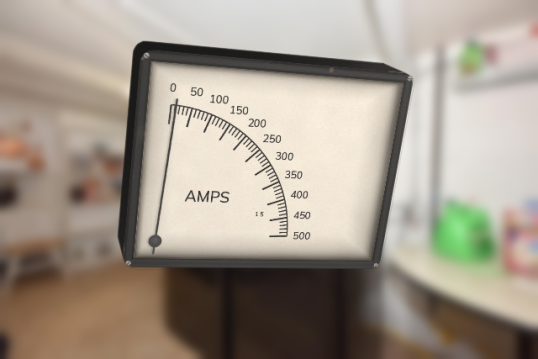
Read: value=10 unit=A
